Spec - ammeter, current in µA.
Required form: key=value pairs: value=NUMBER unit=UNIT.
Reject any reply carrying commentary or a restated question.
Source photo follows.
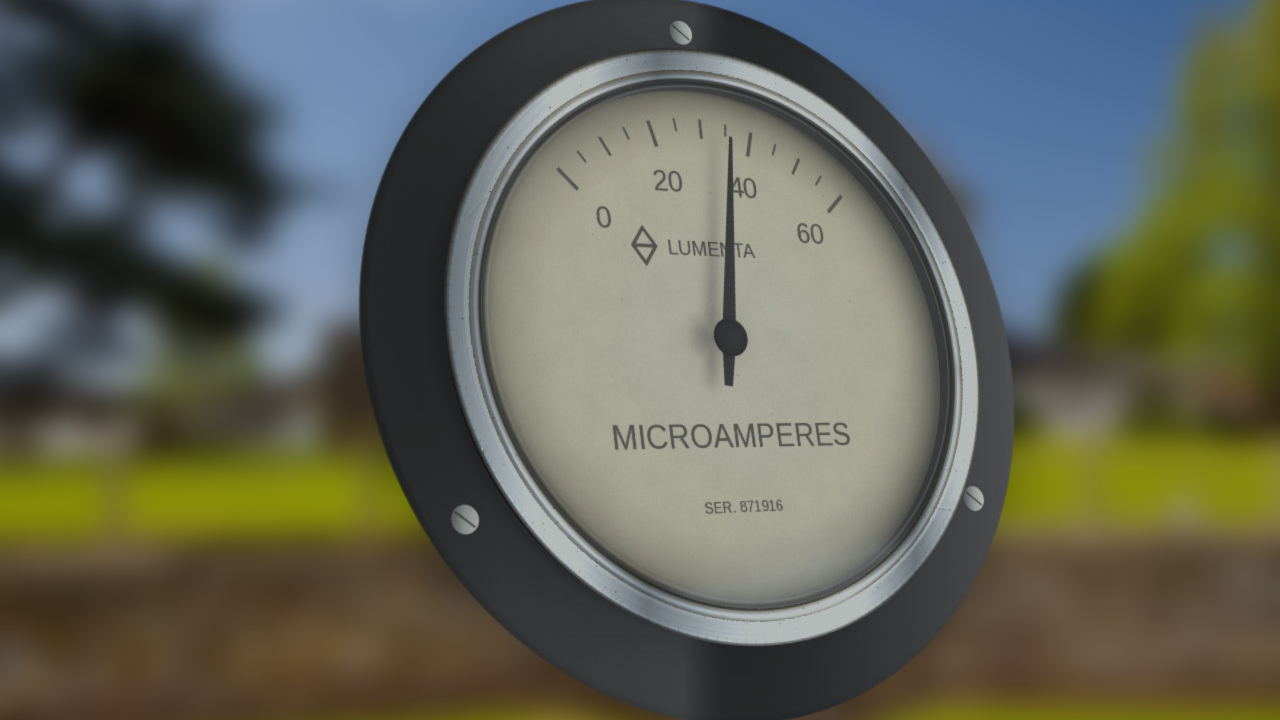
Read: value=35 unit=µA
